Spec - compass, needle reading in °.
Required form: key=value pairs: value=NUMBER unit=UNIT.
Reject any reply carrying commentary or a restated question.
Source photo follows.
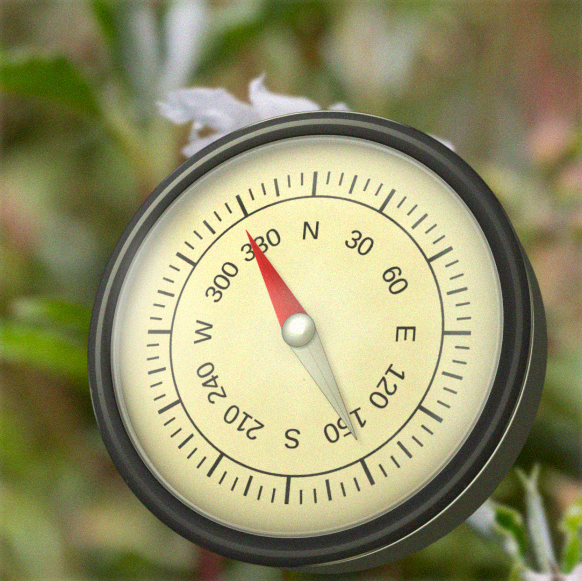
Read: value=327.5 unit=°
